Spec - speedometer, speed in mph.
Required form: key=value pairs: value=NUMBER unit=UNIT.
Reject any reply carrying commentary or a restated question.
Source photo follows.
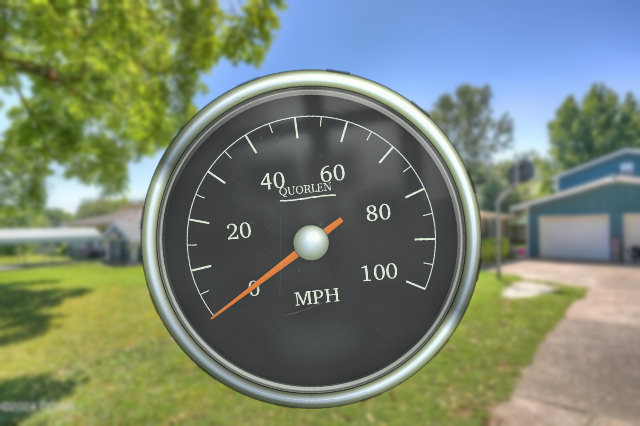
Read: value=0 unit=mph
